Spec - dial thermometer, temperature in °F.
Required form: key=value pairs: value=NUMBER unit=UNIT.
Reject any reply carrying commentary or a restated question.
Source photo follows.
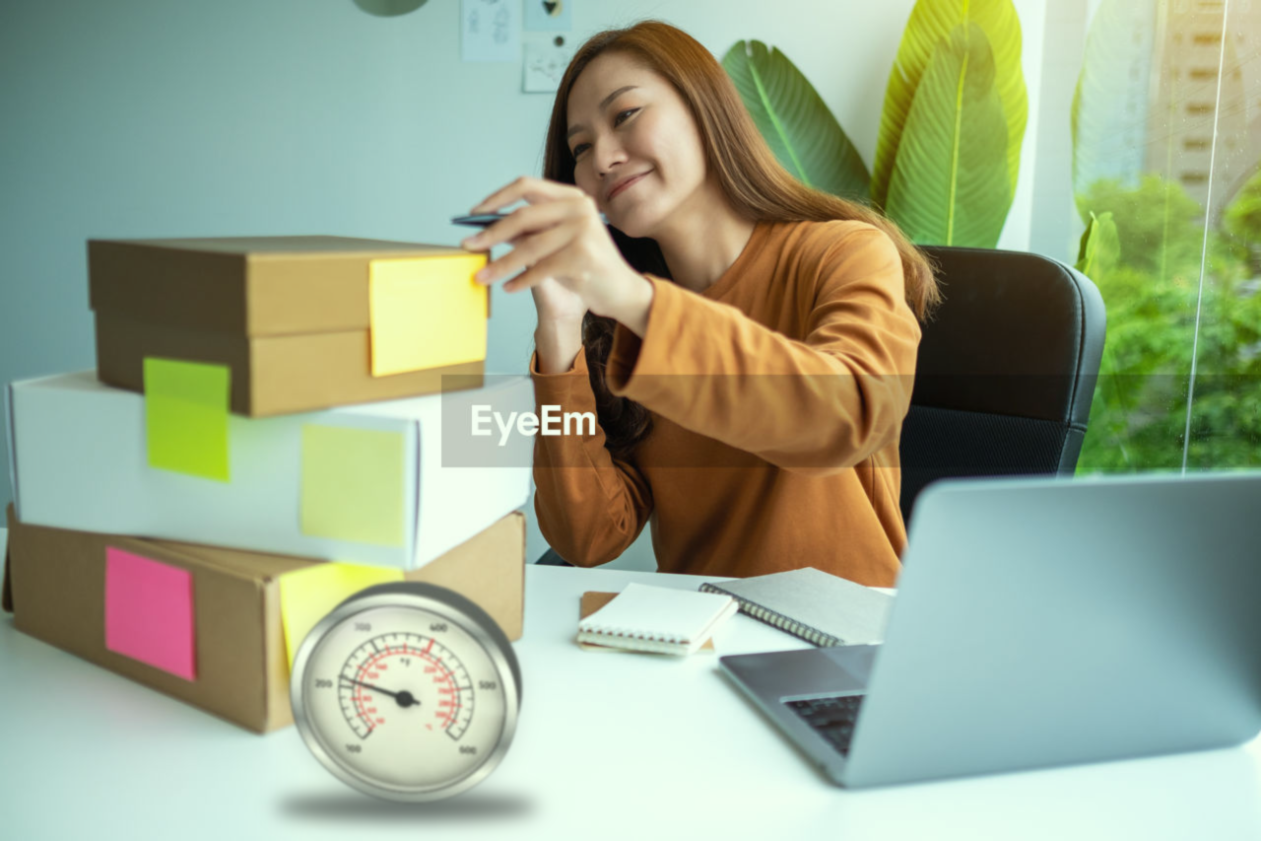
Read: value=220 unit=°F
